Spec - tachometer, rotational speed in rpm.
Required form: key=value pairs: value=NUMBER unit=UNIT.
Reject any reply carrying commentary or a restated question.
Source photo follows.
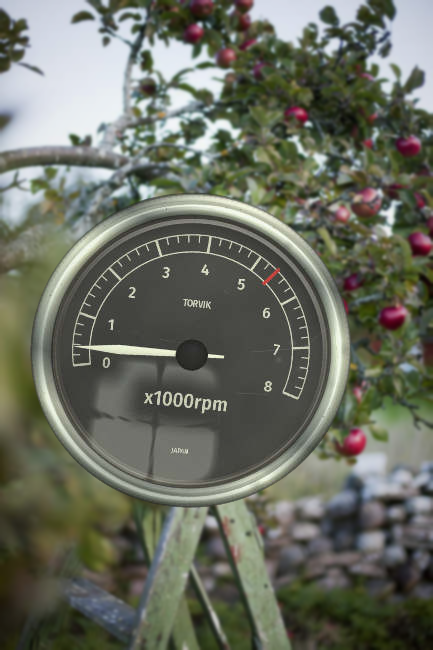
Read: value=400 unit=rpm
